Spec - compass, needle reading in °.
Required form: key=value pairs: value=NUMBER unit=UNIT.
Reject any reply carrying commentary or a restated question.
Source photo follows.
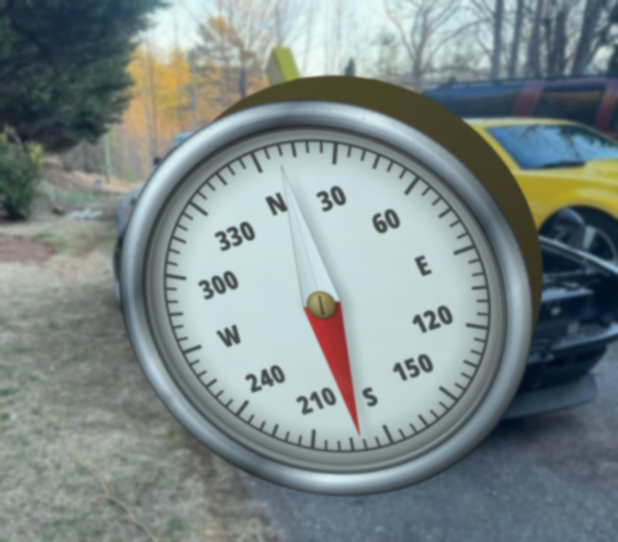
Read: value=190 unit=°
